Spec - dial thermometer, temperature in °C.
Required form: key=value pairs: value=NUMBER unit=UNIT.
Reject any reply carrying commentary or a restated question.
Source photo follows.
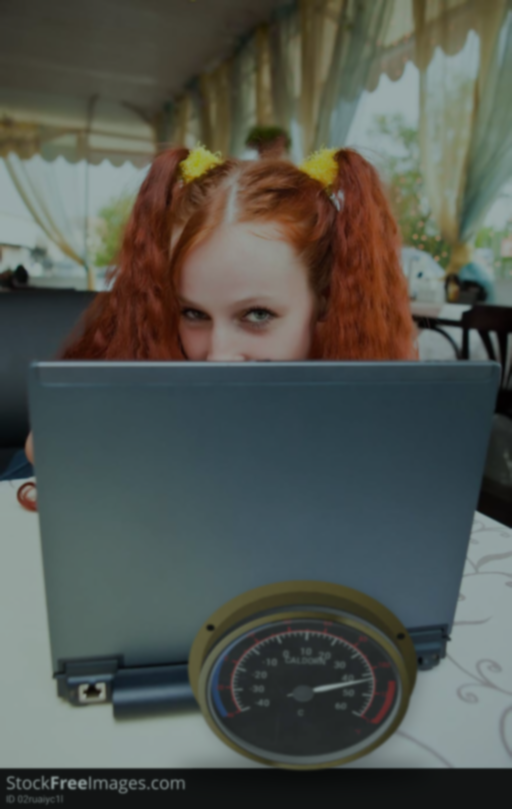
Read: value=40 unit=°C
